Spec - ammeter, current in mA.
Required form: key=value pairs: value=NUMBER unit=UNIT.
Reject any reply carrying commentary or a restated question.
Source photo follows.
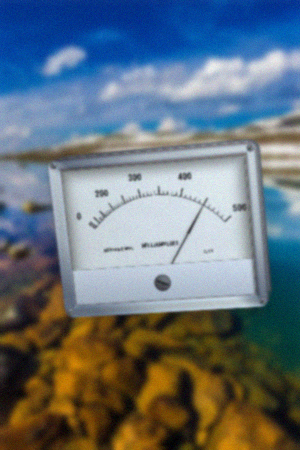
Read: value=450 unit=mA
